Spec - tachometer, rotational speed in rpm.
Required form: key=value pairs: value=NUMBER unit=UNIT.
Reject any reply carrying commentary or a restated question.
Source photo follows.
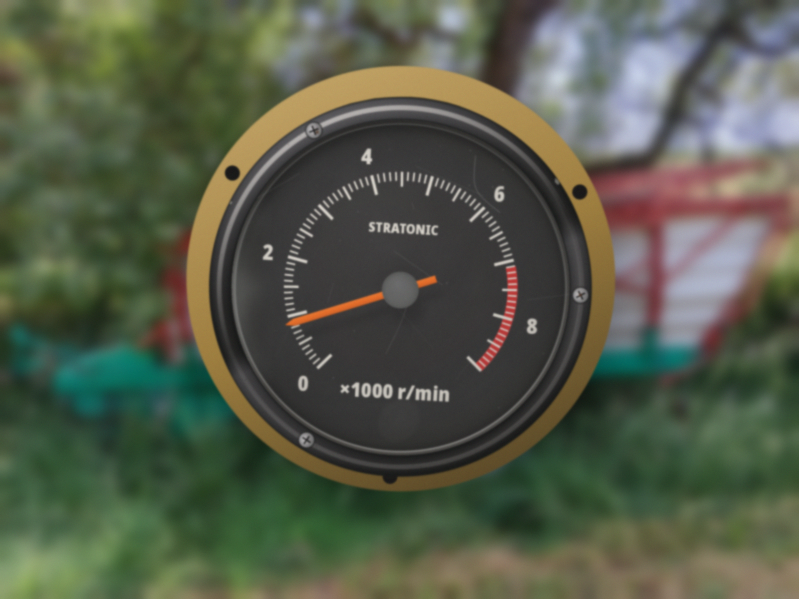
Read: value=900 unit=rpm
